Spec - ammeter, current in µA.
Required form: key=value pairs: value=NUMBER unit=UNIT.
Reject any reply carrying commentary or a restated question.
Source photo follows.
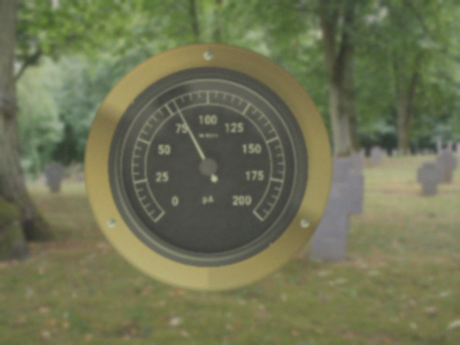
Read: value=80 unit=µA
